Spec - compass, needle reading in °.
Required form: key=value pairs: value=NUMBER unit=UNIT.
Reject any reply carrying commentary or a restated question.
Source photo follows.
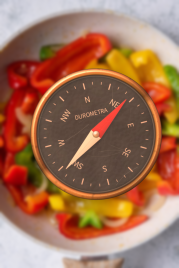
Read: value=55 unit=°
